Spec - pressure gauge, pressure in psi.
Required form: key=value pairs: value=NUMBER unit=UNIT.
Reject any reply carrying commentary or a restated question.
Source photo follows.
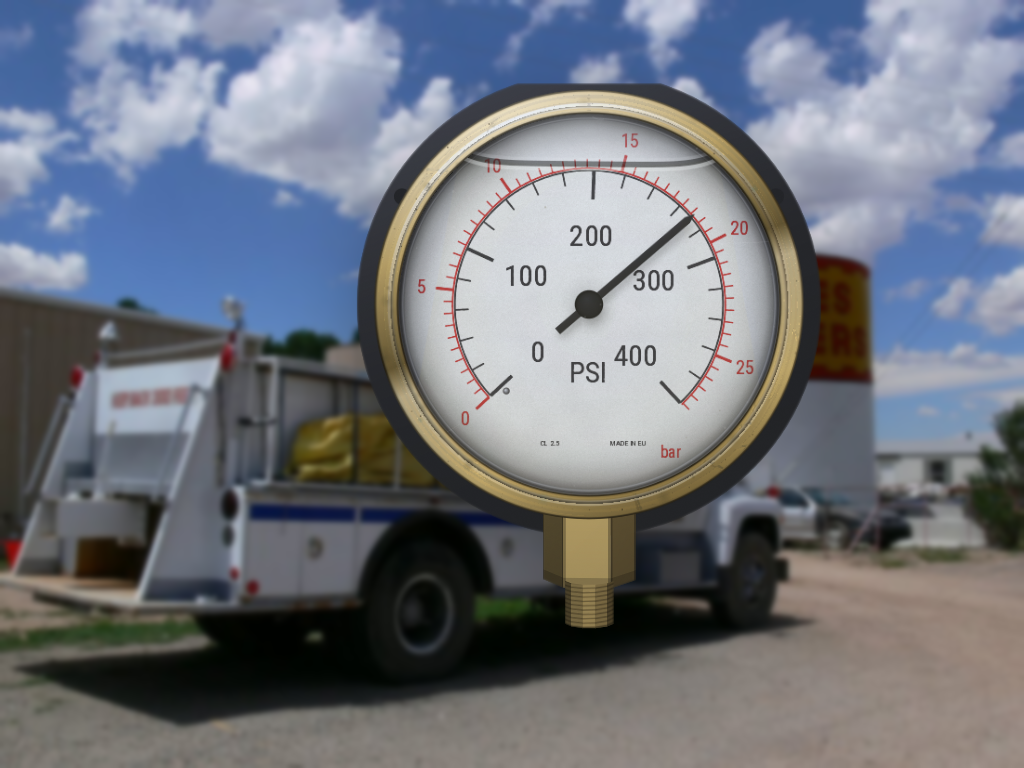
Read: value=270 unit=psi
